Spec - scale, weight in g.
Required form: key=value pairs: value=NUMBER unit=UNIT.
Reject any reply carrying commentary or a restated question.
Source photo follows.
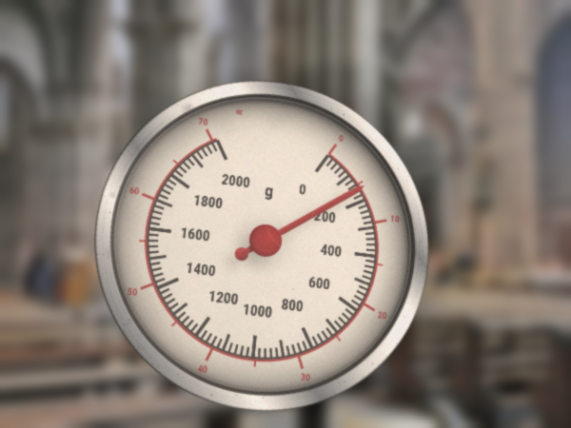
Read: value=160 unit=g
